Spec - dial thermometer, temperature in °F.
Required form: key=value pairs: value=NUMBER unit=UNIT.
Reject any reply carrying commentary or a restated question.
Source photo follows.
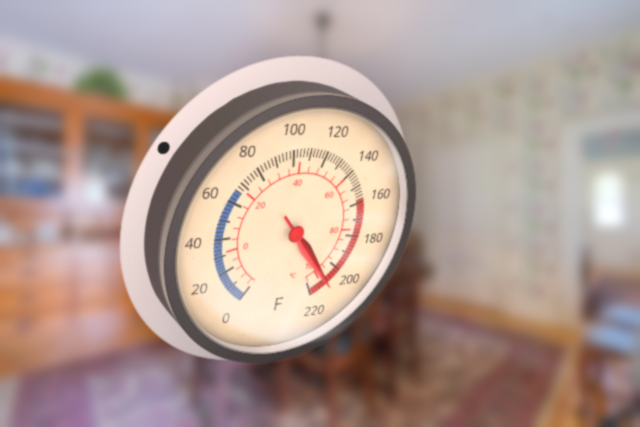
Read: value=210 unit=°F
